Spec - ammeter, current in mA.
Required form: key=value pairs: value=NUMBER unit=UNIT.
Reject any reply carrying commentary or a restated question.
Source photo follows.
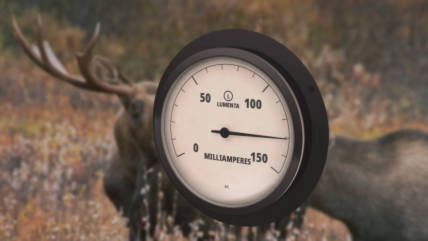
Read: value=130 unit=mA
